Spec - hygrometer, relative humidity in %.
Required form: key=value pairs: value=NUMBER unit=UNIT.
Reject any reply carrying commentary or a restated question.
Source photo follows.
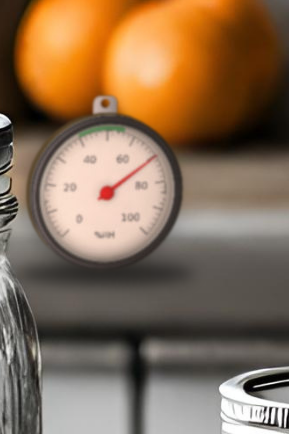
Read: value=70 unit=%
